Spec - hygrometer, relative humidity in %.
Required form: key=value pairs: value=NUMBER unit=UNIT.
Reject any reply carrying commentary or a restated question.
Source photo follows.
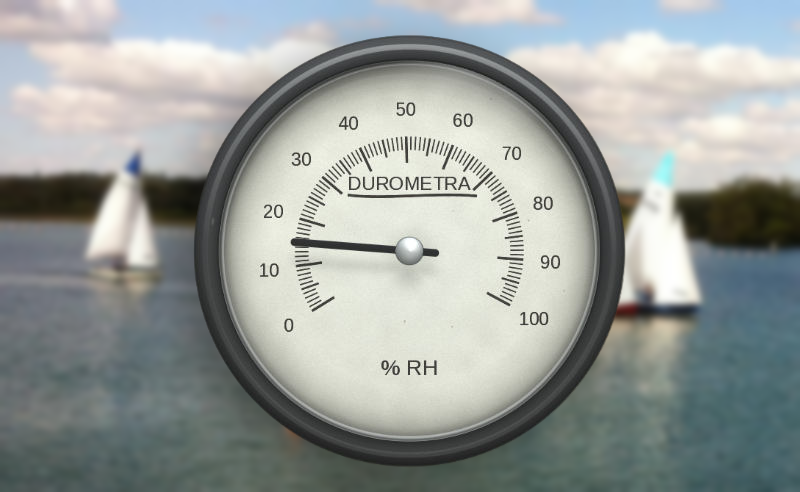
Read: value=15 unit=%
